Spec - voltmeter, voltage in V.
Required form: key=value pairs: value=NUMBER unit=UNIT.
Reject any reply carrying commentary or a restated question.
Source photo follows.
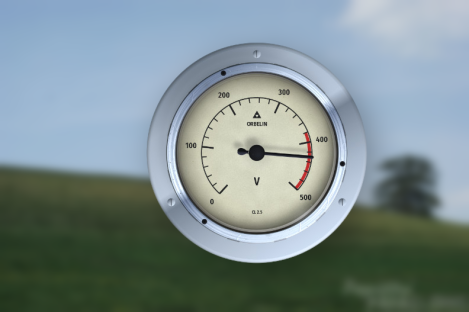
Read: value=430 unit=V
